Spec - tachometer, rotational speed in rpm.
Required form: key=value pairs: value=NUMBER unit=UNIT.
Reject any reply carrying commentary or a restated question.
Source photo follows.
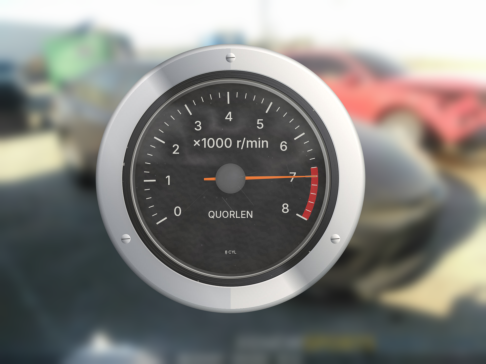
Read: value=7000 unit=rpm
